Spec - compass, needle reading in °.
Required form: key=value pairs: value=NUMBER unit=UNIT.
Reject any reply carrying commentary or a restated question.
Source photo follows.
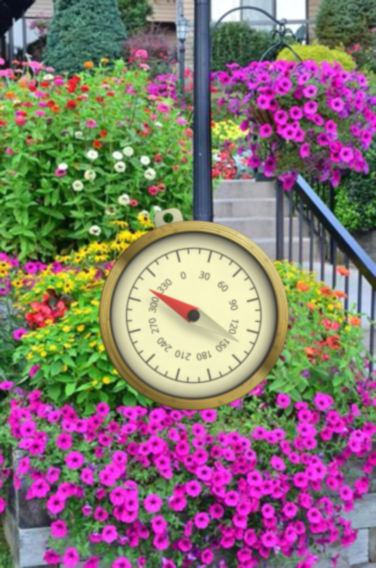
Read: value=315 unit=°
